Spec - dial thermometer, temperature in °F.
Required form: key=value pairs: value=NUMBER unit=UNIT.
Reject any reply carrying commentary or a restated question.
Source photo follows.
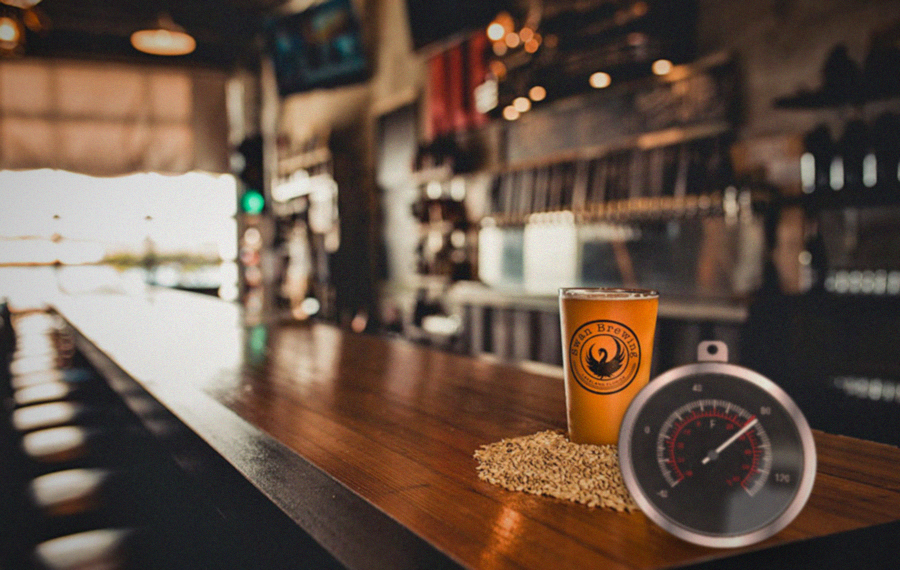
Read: value=80 unit=°F
